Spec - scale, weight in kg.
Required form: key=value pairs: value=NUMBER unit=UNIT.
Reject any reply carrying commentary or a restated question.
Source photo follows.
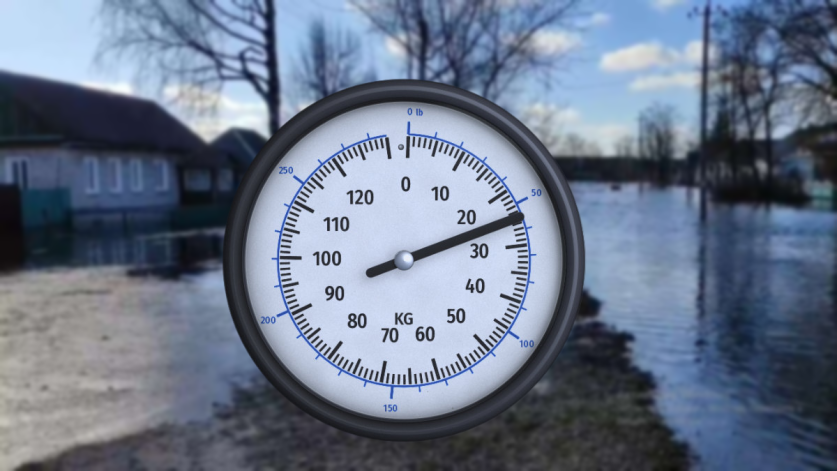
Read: value=25 unit=kg
